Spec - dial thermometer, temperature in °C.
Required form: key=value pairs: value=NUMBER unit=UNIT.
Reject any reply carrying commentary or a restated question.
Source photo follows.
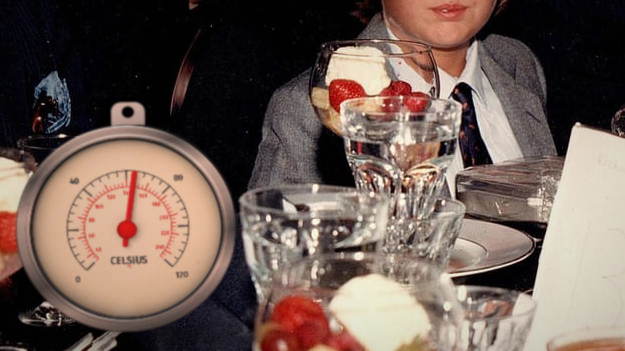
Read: value=64 unit=°C
